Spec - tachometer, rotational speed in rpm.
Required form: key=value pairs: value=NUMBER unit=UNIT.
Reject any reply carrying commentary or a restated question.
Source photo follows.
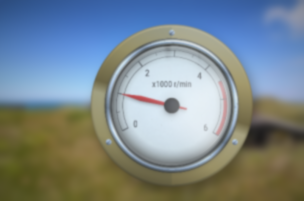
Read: value=1000 unit=rpm
